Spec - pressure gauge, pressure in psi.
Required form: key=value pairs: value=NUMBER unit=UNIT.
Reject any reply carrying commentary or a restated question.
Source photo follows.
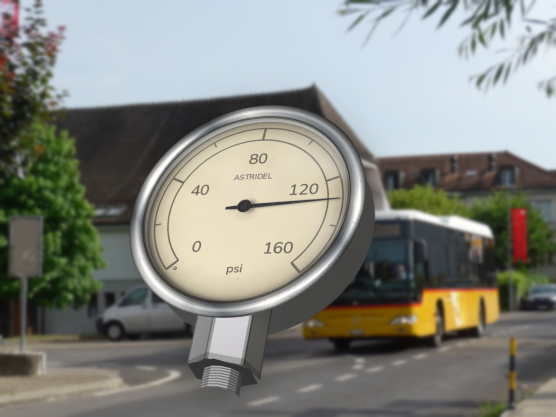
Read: value=130 unit=psi
